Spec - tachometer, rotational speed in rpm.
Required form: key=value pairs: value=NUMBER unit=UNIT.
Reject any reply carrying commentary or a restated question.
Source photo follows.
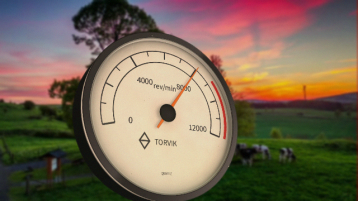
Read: value=8000 unit=rpm
